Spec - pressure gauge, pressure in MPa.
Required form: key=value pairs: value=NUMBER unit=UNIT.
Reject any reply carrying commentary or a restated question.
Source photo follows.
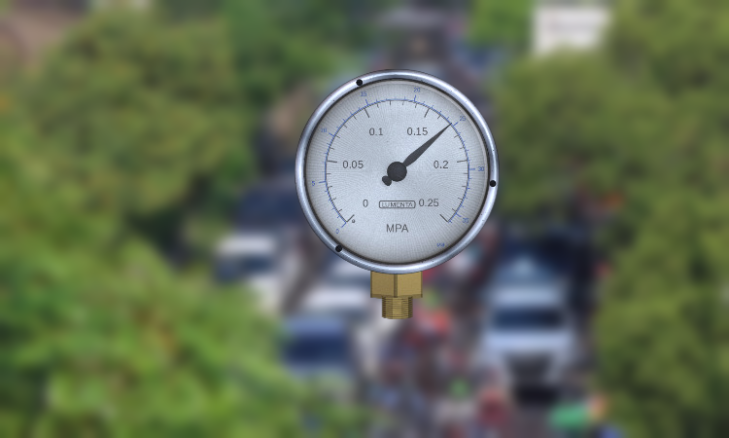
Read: value=0.17 unit=MPa
